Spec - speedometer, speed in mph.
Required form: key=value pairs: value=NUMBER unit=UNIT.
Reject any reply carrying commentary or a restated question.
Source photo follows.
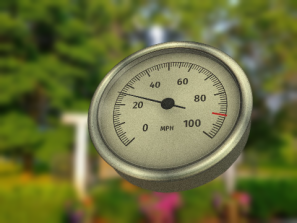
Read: value=25 unit=mph
